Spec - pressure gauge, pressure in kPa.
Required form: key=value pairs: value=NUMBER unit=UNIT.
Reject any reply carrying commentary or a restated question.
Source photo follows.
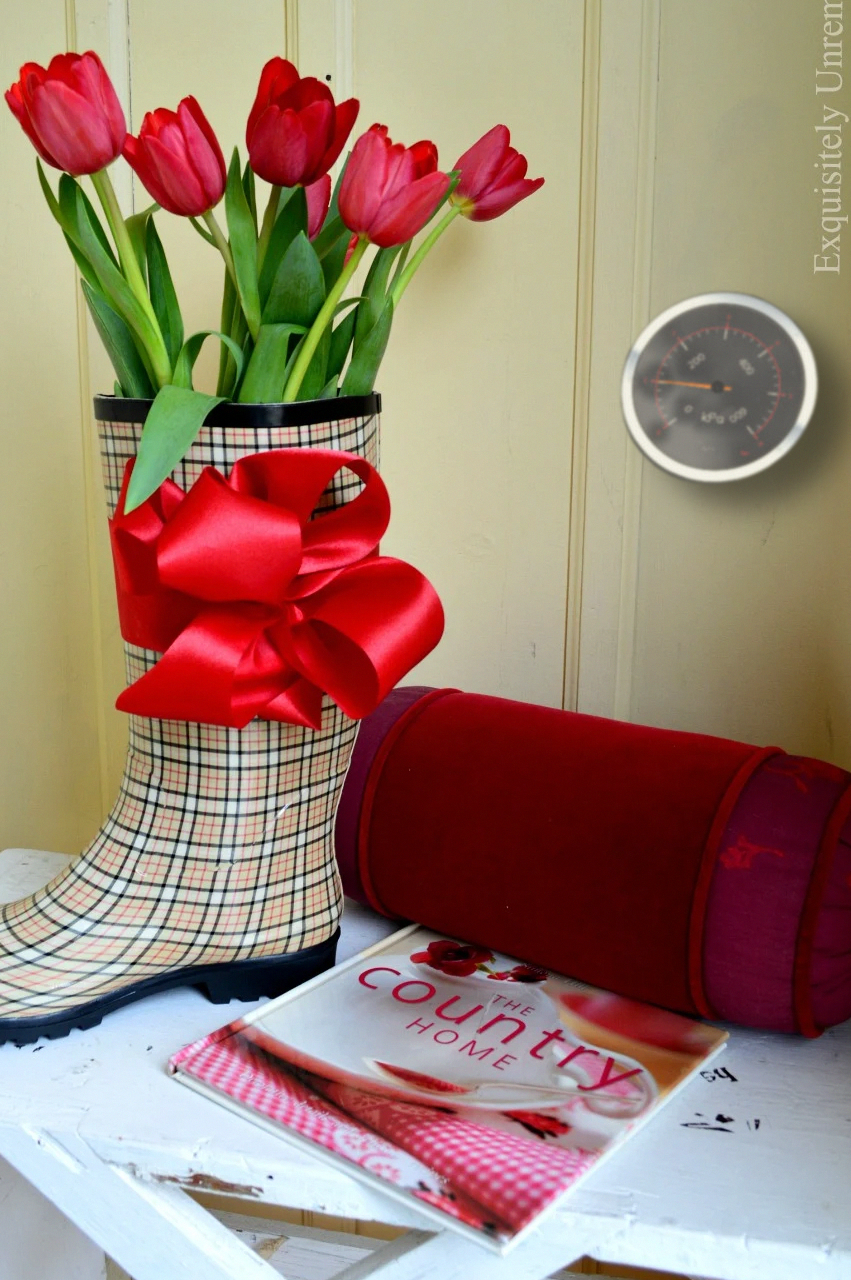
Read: value=100 unit=kPa
